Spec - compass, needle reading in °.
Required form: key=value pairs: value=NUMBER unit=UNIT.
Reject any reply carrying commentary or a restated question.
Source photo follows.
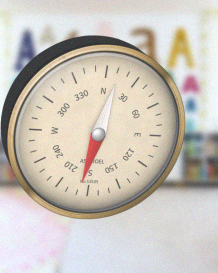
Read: value=190 unit=°
